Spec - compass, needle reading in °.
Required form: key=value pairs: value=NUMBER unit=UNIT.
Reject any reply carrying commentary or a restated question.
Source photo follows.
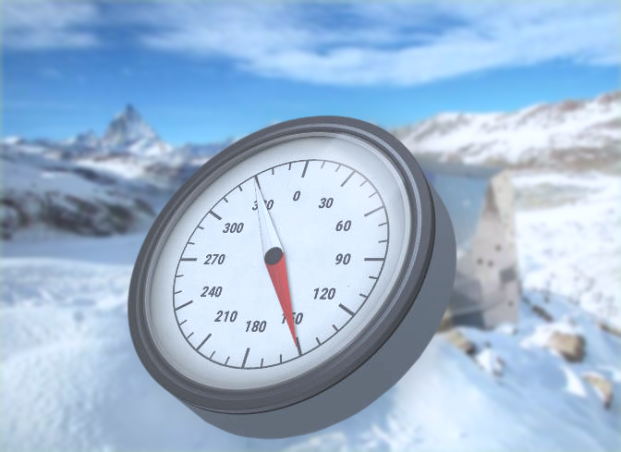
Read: value=150 unit=°
